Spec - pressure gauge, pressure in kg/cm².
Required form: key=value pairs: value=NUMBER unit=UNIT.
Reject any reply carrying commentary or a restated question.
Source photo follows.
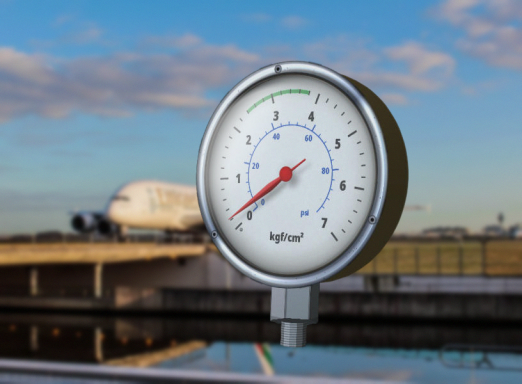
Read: value=0.2 unit=kg/cm²
